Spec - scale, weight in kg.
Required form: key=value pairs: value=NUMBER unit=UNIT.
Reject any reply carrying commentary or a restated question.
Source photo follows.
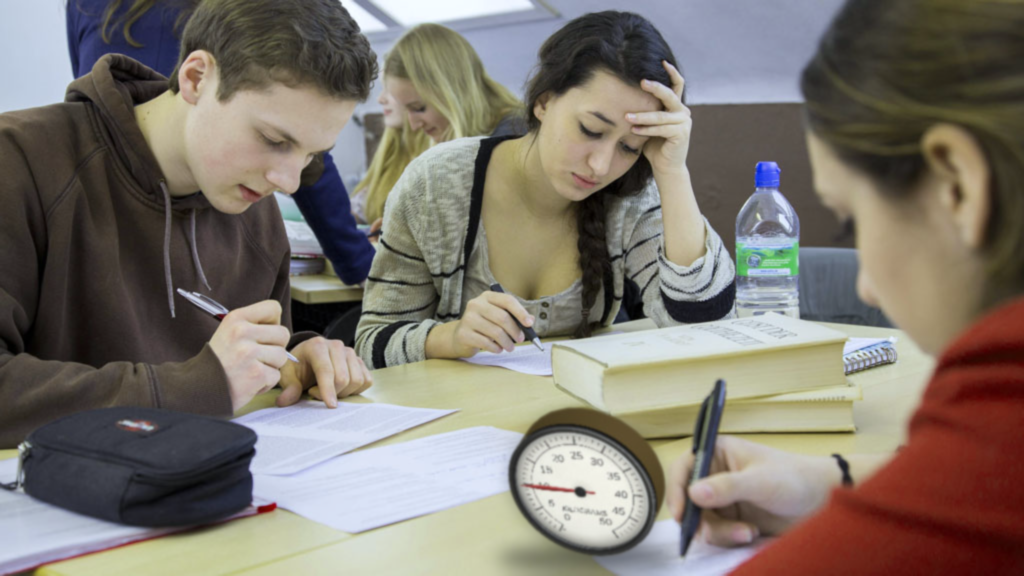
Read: value=10 unit=kg
